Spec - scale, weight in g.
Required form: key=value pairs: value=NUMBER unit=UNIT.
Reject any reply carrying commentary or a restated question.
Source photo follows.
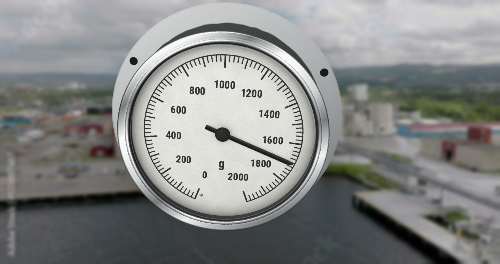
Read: value=1700 unit=g
